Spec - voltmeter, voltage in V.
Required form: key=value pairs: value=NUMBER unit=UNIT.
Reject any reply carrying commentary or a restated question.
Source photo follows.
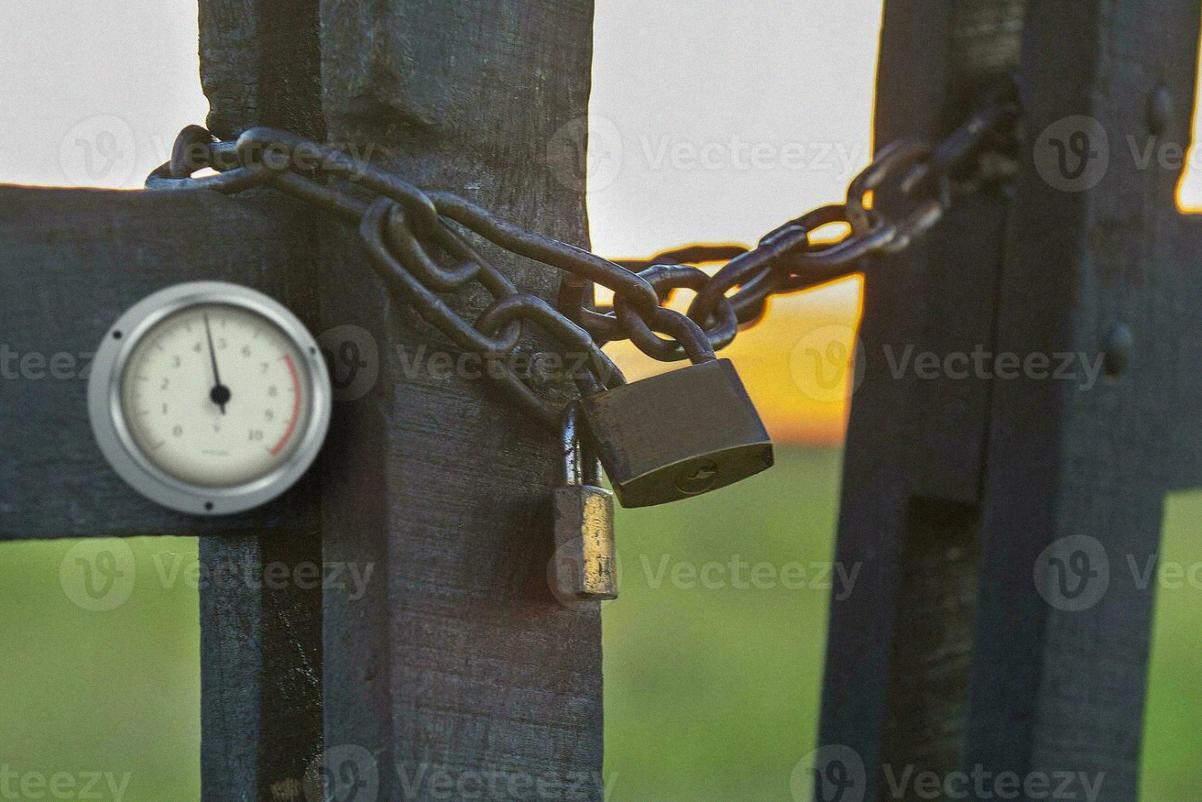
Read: value=4.5 unit=V
